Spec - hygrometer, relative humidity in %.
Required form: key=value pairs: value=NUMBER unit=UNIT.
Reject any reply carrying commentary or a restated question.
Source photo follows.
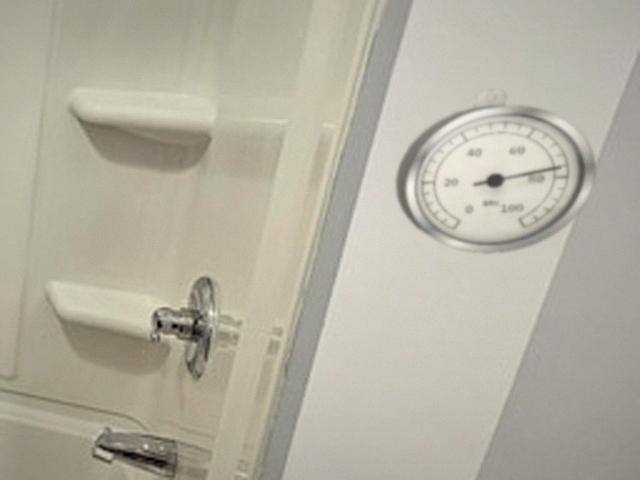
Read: value=76 unit=%
